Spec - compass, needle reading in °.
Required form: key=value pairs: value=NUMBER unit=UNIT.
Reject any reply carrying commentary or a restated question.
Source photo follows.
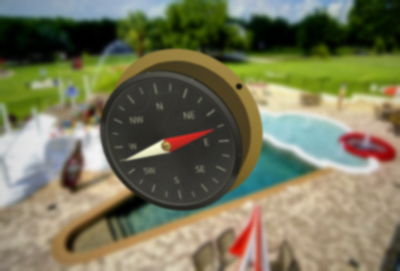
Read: value=75 unit=°
